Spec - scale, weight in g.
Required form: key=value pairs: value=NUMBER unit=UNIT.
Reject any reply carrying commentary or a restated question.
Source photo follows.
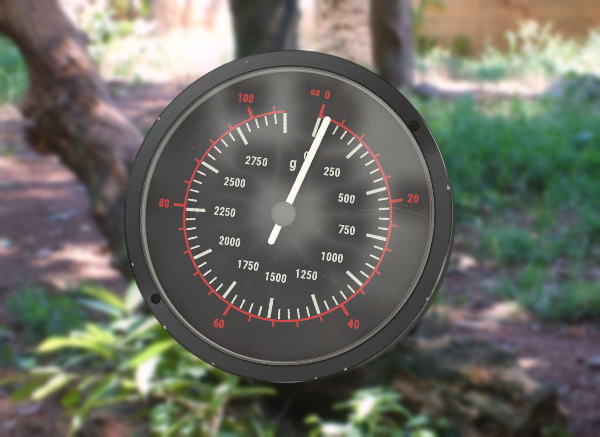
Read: value=50 unit=g
